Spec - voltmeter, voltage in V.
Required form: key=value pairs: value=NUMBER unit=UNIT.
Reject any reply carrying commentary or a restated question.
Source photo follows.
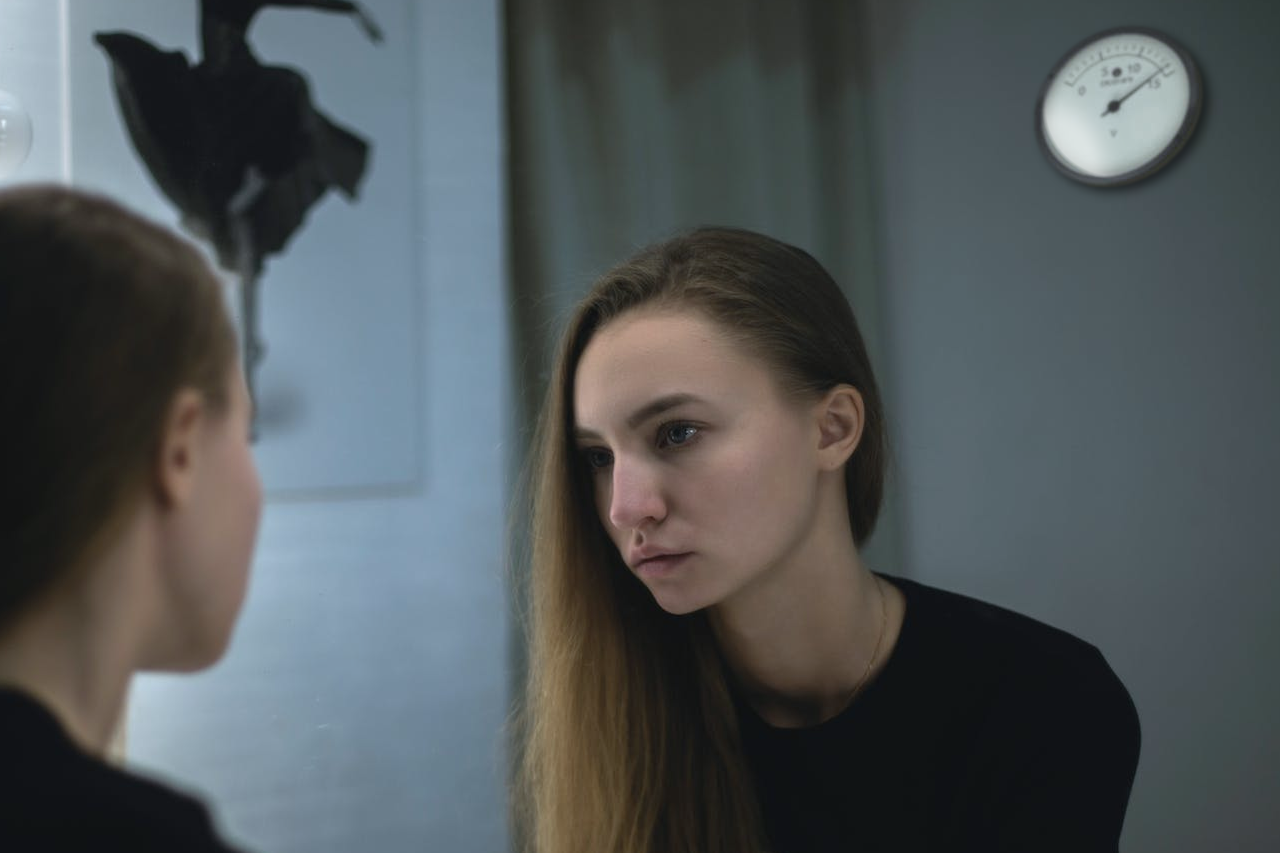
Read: value=14 unit=V
